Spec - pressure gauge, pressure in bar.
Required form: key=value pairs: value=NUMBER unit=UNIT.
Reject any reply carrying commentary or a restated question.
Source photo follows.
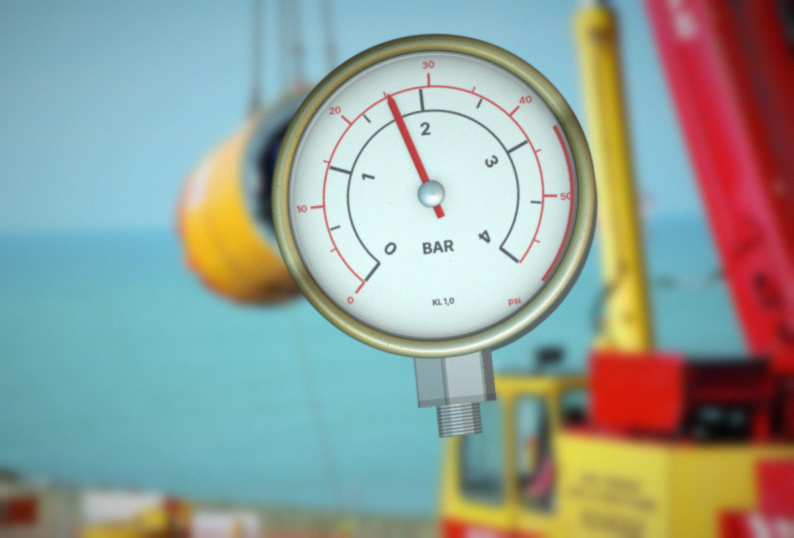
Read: value=1.75 unit=bar
